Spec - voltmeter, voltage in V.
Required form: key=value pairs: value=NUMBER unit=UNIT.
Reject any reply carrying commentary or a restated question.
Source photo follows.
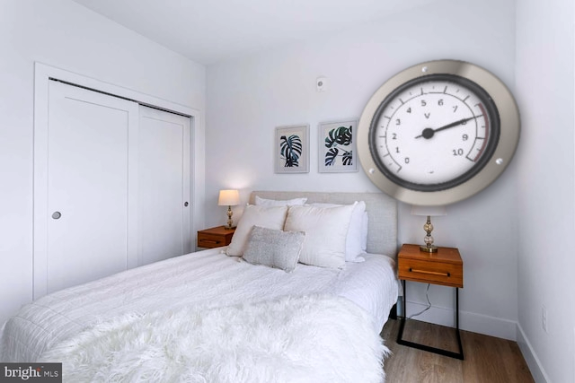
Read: value=8 unit=V
